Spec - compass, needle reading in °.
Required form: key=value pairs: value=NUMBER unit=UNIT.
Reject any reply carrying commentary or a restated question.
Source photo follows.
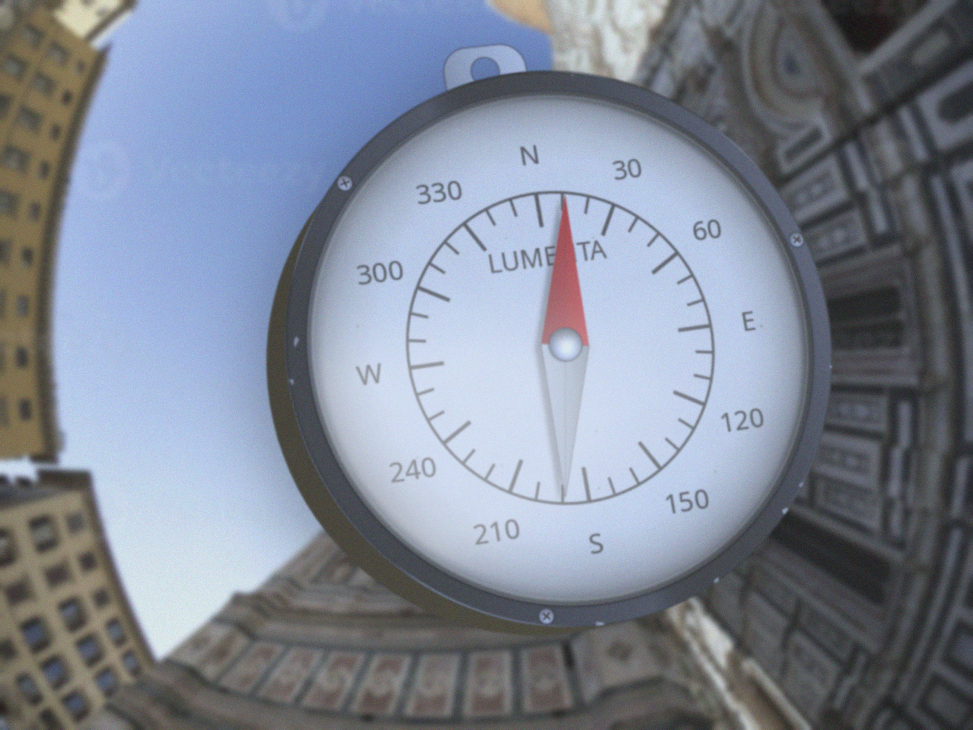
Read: value=10 unit=°
